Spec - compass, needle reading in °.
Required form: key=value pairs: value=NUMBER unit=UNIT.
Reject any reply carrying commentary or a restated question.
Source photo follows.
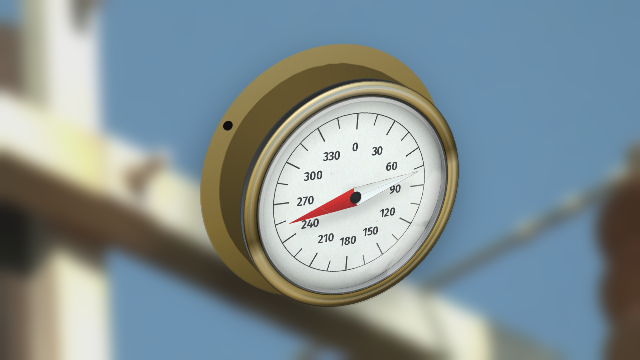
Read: value=255 unit=°
